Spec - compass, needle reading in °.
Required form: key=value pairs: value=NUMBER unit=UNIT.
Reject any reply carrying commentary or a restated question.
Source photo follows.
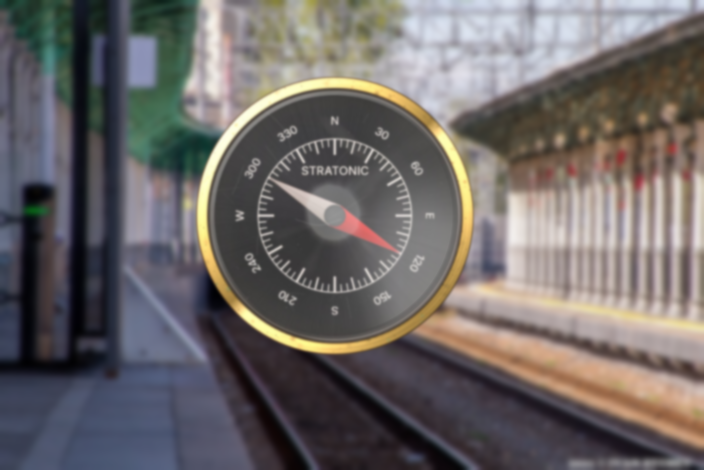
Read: value=120 unit=°
